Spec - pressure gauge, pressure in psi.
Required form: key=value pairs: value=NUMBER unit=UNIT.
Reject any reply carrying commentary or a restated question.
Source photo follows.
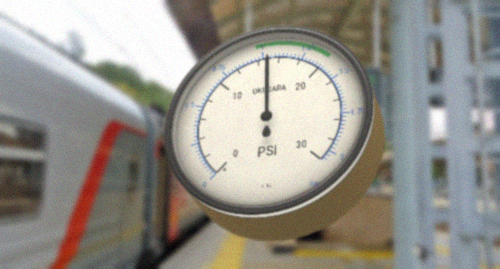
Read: value=15 unit=psi
